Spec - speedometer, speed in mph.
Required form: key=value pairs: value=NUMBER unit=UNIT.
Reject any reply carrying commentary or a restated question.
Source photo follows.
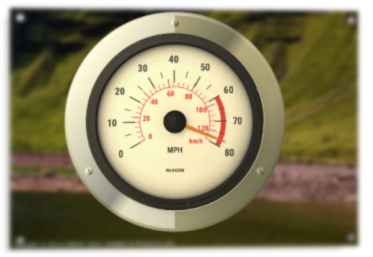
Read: value=77.5 unit=mph
